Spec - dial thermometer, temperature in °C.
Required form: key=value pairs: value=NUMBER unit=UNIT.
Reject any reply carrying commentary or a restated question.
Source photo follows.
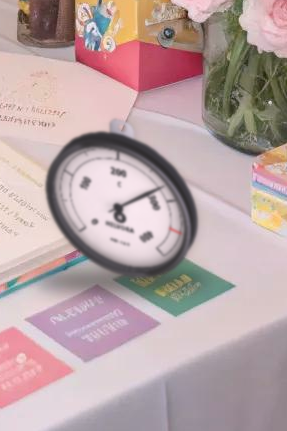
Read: value=275 unit=°C
